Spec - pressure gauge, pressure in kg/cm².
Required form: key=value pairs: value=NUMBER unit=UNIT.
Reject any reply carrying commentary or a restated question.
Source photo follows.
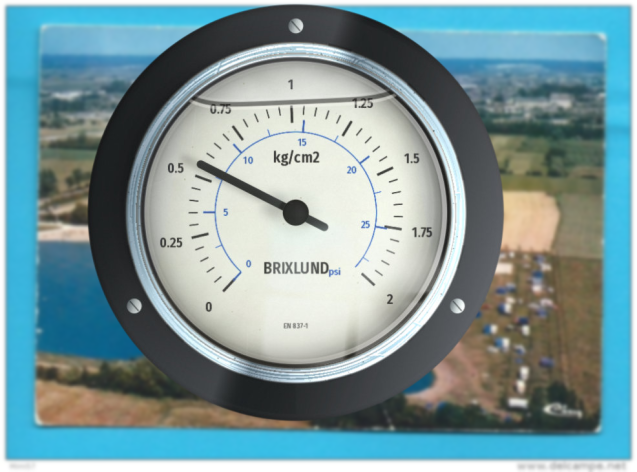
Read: value=0.55 unit=kg/cm²
